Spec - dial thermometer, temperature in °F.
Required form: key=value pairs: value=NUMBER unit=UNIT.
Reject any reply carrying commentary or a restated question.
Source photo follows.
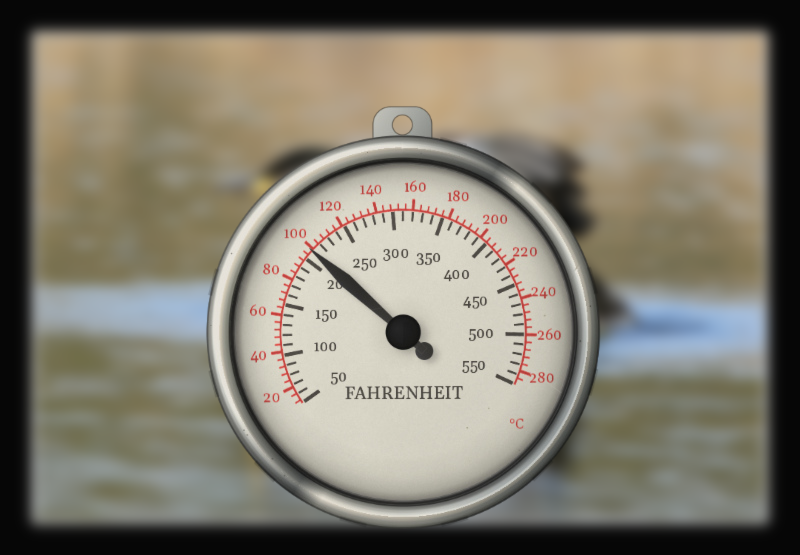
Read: value=210 unit=°F
